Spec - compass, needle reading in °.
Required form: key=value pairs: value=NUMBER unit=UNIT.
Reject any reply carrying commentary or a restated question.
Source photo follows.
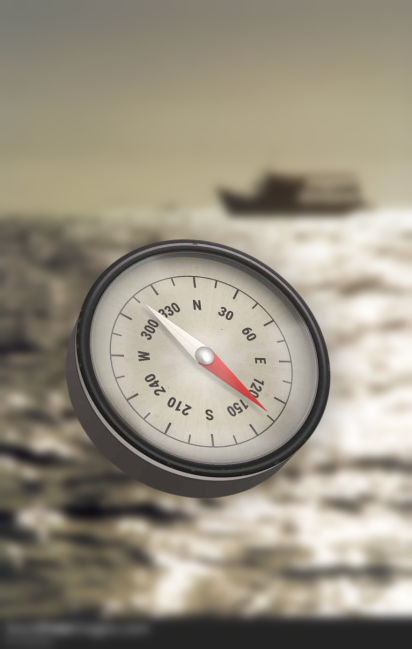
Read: value=135 unit=°
